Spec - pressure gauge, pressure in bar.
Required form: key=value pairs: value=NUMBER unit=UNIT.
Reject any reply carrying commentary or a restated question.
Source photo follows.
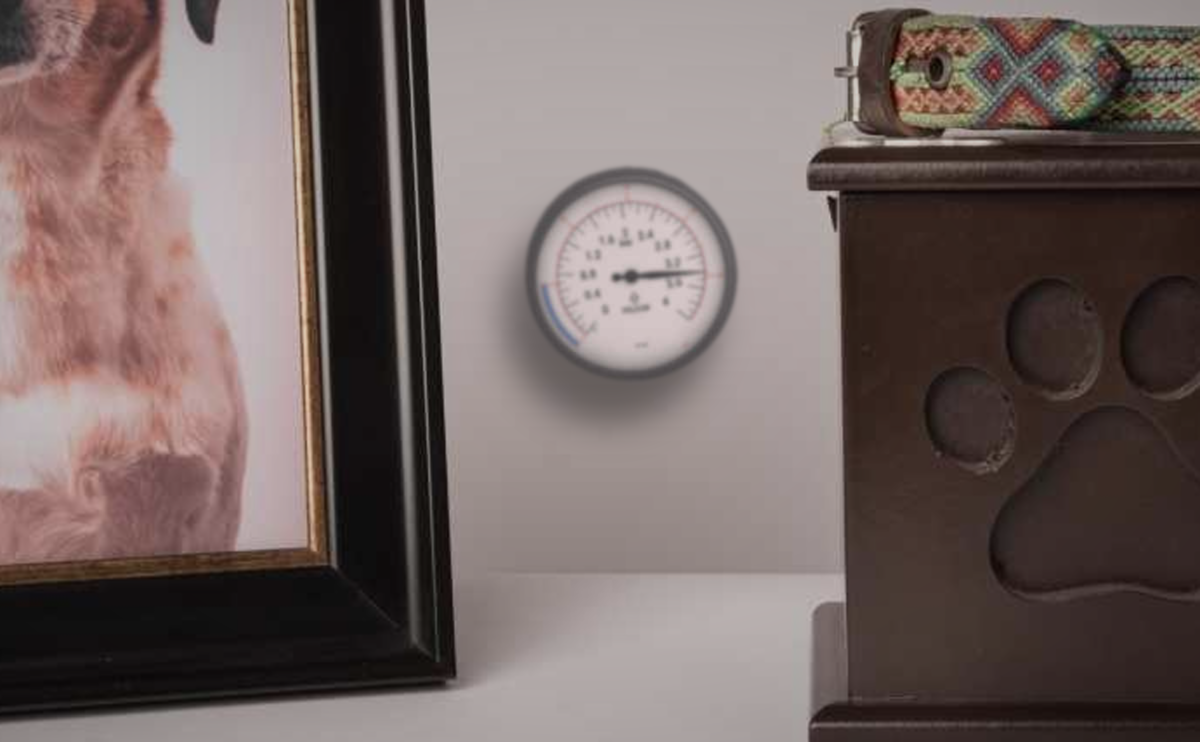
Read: value=3.4 unit=bar
